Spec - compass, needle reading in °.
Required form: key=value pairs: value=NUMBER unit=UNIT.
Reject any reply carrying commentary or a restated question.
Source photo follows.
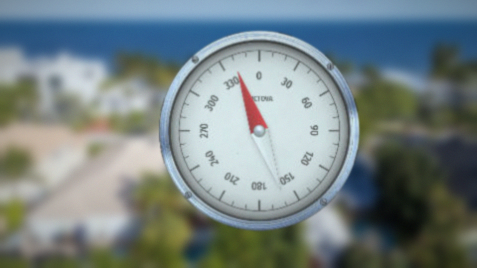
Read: value=340 unit=°
